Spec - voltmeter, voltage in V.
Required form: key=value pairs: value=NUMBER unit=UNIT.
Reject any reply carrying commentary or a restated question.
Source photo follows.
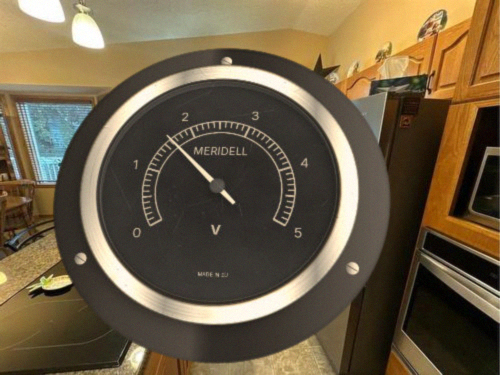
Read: value=1.6 unit=V
